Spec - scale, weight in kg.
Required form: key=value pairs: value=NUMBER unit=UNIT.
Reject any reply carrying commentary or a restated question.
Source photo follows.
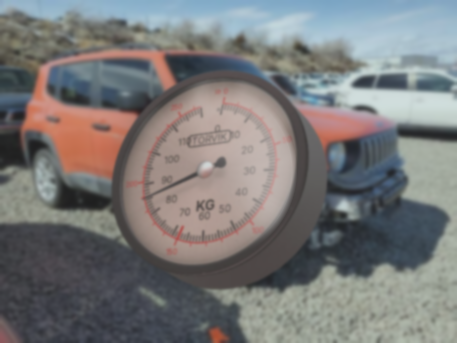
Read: value=85 unit=kg
